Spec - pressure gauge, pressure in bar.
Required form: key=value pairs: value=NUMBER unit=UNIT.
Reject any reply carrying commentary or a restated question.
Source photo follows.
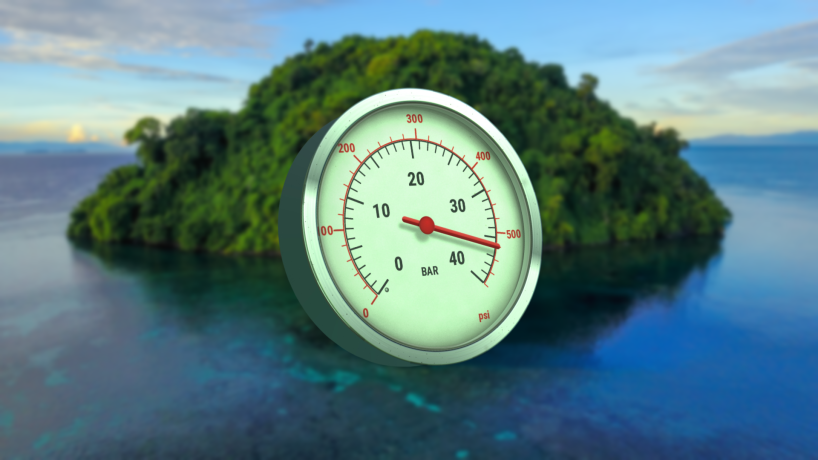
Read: value=36 unit=bar
